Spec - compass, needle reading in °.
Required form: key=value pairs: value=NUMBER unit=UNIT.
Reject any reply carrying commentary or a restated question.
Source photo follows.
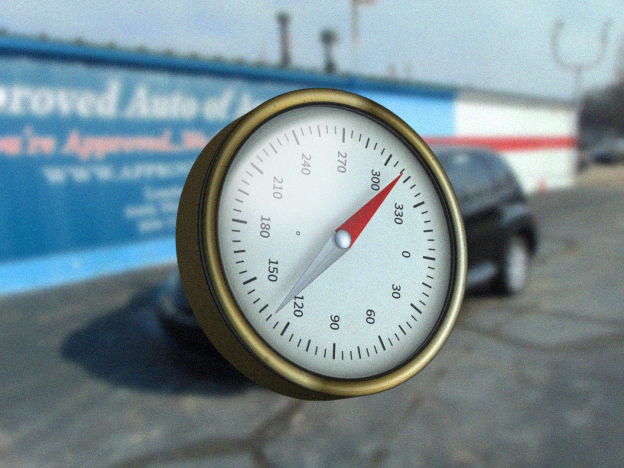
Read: value=310 unit=°
